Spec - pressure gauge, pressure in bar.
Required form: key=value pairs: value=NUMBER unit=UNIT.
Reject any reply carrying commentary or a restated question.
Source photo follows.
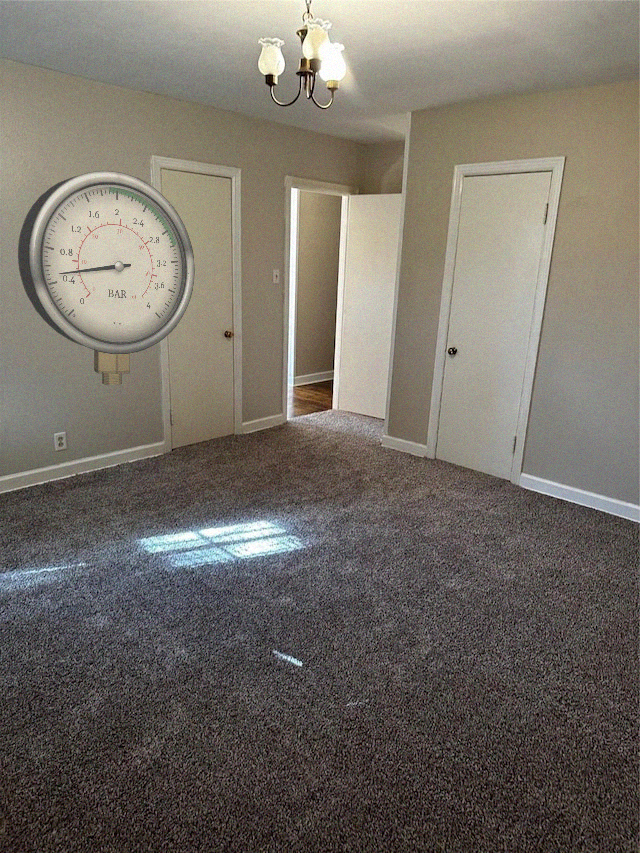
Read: value=0.5 unit=bar
